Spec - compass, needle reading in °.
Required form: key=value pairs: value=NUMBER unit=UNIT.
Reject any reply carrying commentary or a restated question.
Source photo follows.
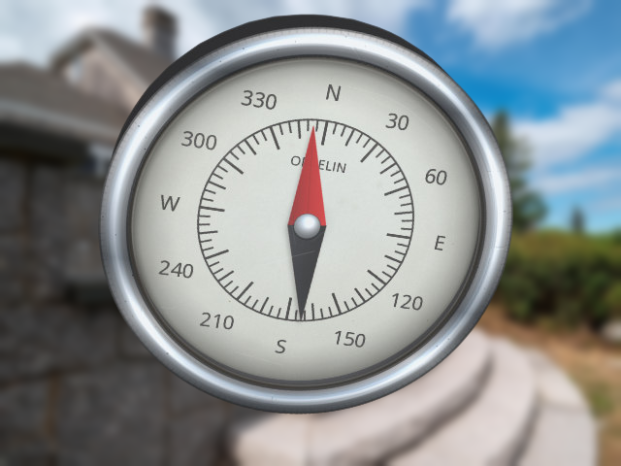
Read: value=352.5 unit=°
